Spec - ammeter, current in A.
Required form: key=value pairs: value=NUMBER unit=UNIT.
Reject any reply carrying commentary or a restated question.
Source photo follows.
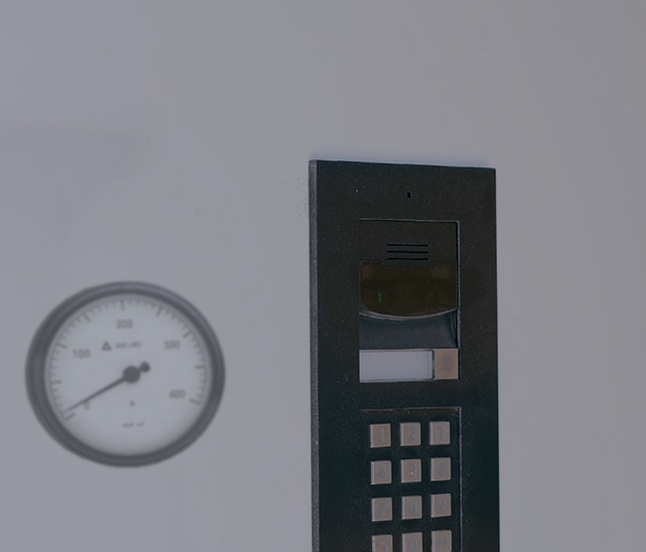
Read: value=10 unit=A
